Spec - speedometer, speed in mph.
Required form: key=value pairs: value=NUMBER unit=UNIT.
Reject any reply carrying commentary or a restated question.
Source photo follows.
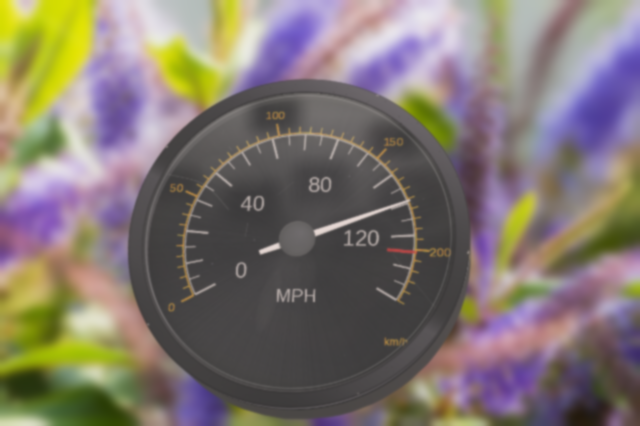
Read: value=110 unit=mph
